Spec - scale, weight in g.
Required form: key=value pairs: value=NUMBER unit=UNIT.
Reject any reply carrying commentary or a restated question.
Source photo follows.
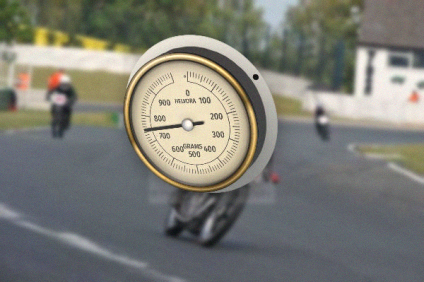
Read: value=750 unit=g
